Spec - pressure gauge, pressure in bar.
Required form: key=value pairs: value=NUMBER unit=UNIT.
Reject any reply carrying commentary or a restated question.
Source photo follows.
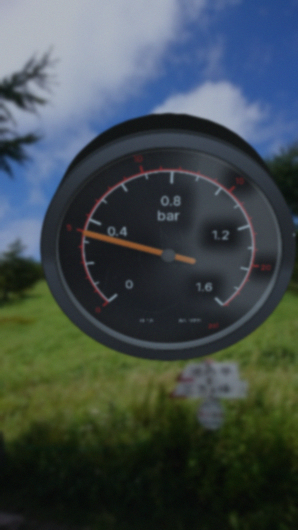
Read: value=0.35 unit=bar
